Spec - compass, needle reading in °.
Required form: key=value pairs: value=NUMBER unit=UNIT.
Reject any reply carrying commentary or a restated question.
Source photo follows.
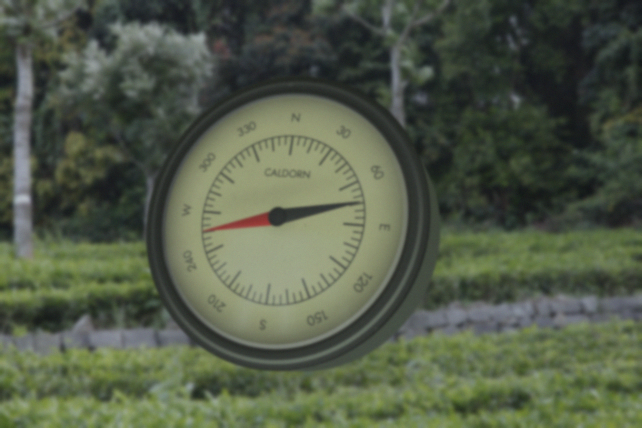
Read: value=255 unit=°
